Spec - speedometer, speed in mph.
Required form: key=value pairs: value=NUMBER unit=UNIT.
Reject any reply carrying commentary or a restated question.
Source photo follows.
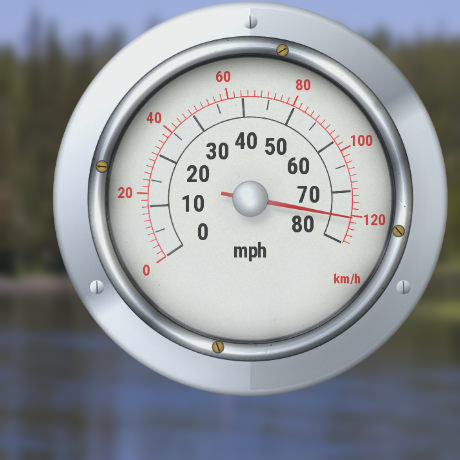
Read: value=75 unit=mph
